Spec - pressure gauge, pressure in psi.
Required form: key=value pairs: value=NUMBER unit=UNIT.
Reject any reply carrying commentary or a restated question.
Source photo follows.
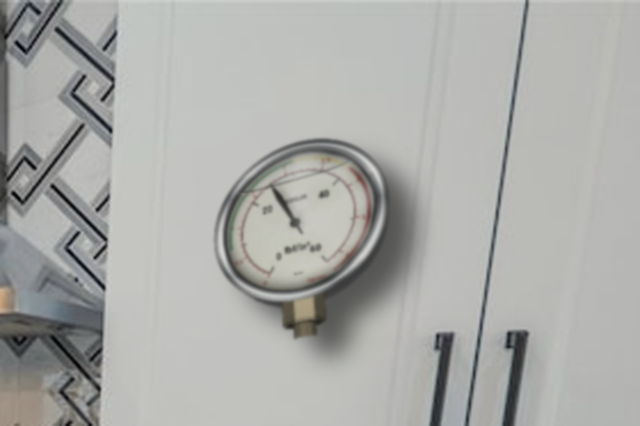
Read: value=25 unit=psi
